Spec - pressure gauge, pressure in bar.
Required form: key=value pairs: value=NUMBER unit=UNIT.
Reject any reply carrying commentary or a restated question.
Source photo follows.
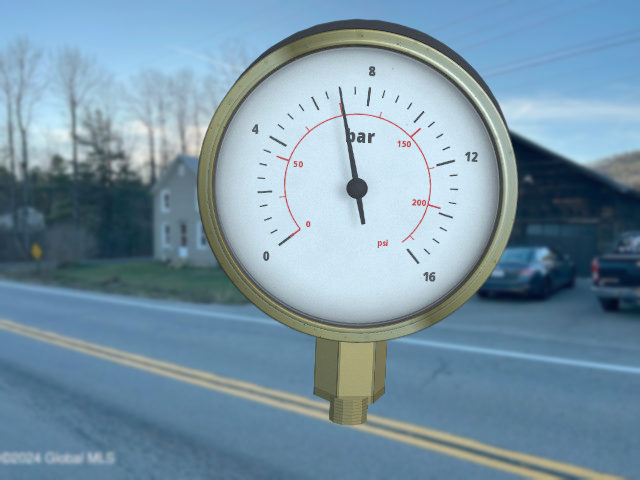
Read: value=7 unit=bar
